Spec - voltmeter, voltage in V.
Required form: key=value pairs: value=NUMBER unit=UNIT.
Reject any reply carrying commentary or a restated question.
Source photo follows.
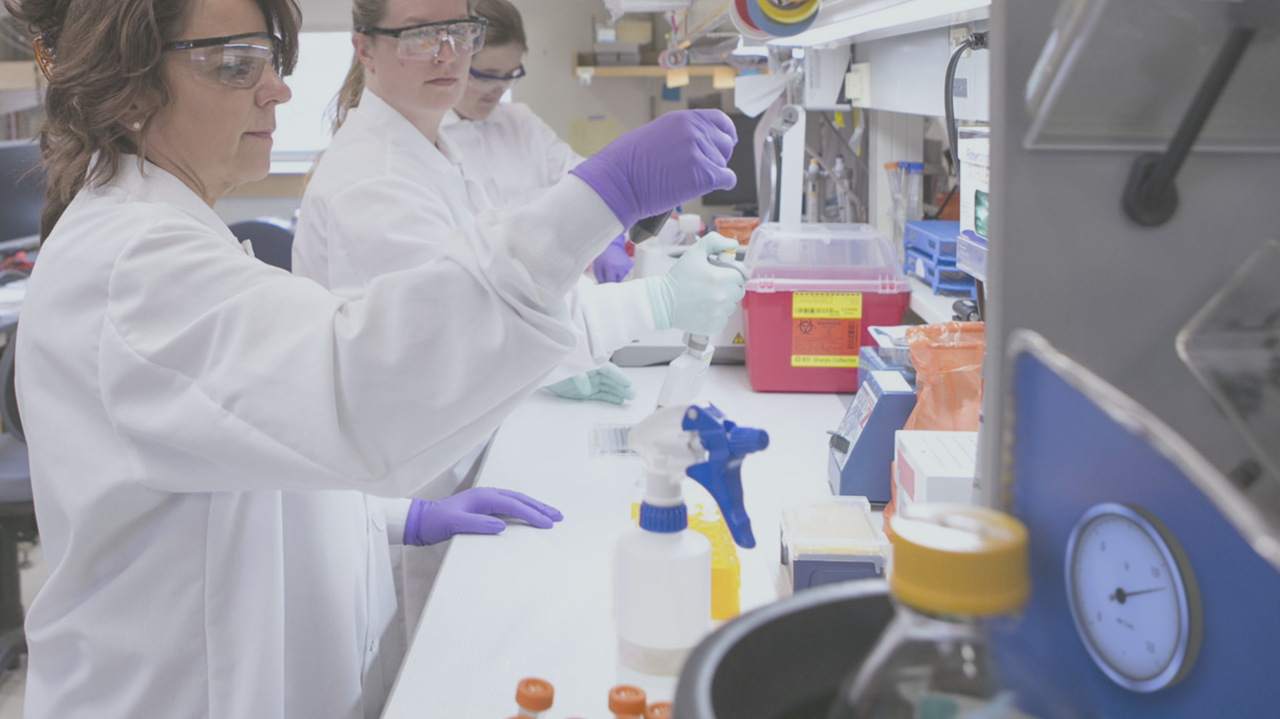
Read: value=11 unit=V
